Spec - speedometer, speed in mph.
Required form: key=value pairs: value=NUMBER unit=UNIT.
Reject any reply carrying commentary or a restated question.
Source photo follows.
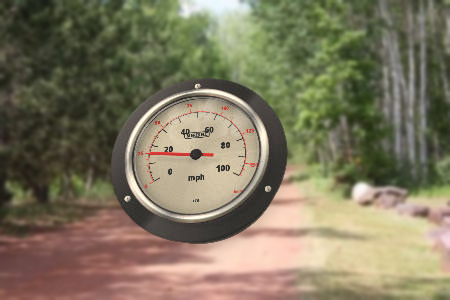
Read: value=15 unit=mph
